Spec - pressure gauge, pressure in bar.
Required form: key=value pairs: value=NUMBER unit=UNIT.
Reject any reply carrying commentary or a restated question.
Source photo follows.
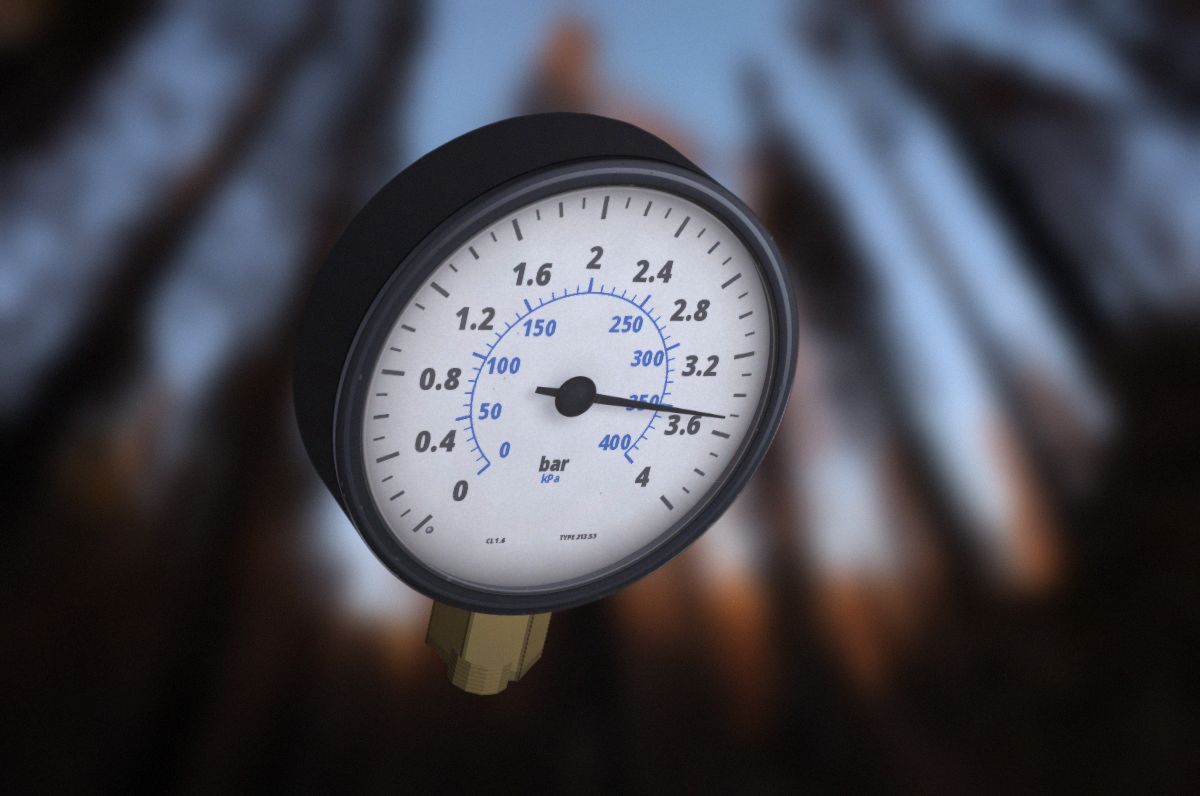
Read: value=3.5 unit=bar
